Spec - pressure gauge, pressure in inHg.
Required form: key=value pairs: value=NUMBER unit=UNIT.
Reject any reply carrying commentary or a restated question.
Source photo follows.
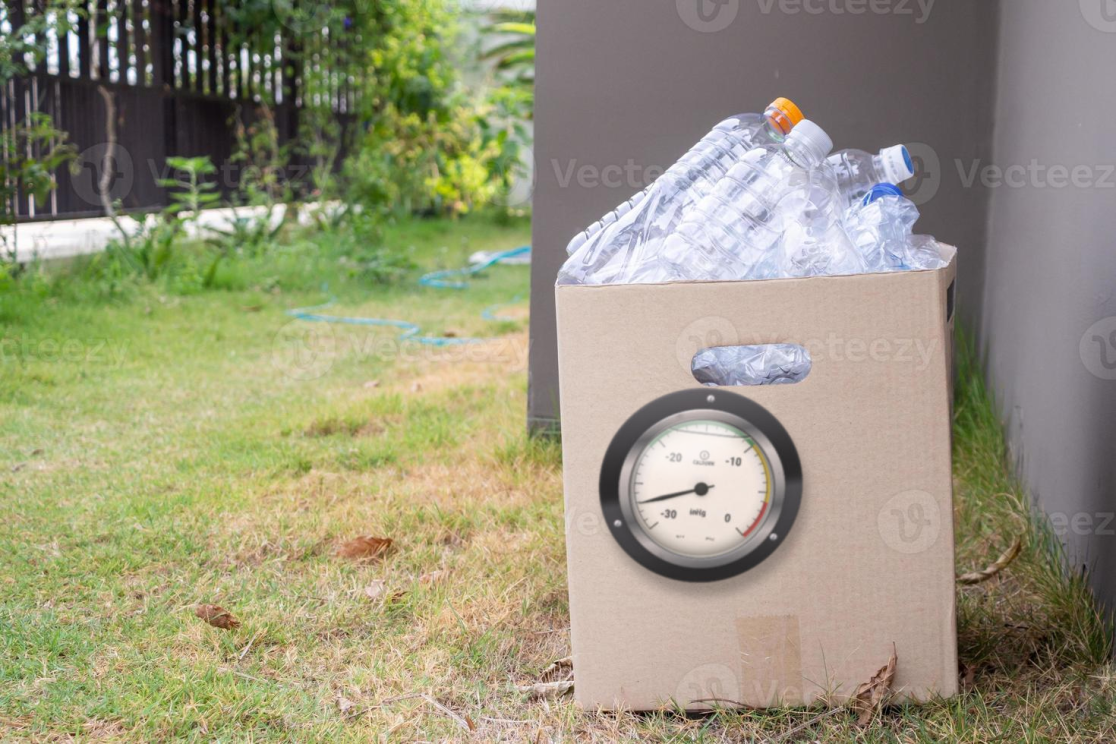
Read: value=-27 unit=inHg
